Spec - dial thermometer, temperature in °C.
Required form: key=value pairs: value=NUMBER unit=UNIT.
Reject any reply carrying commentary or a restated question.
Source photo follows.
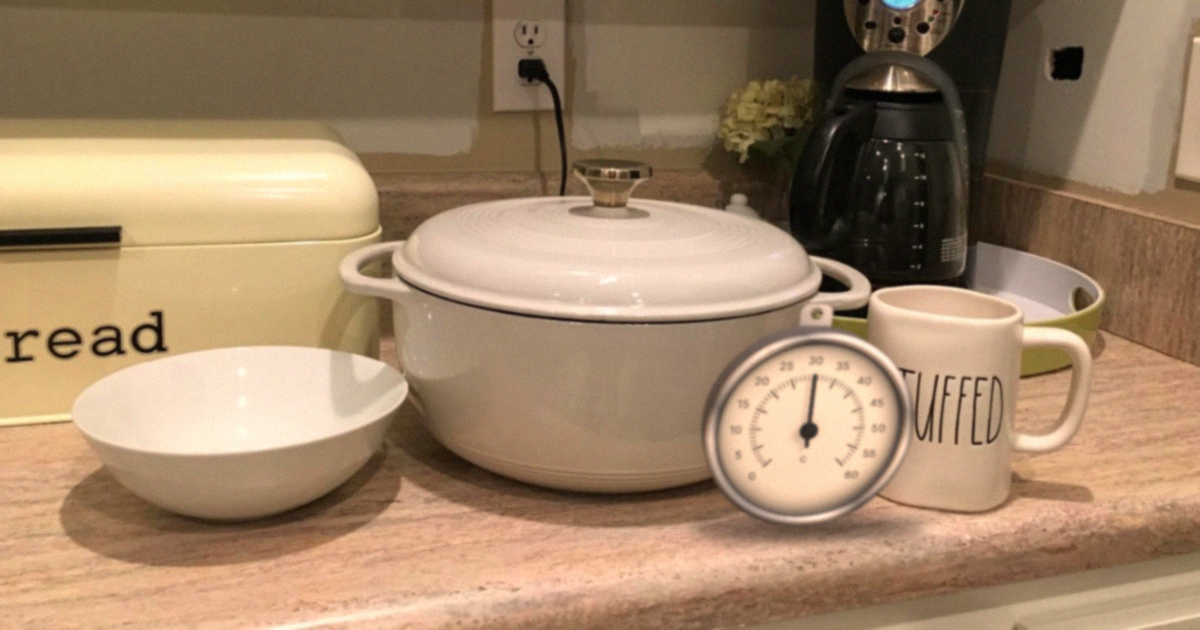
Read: value=30 unit=°C
